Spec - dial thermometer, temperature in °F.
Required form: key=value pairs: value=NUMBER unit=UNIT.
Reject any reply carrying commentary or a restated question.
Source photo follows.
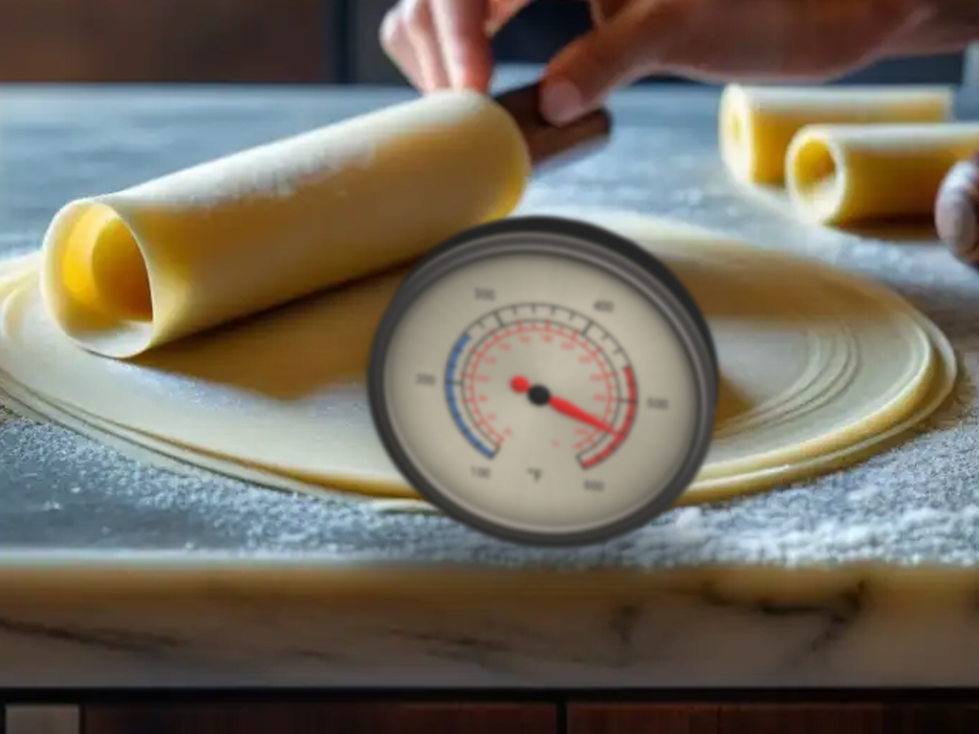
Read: value=540 unit=°F
